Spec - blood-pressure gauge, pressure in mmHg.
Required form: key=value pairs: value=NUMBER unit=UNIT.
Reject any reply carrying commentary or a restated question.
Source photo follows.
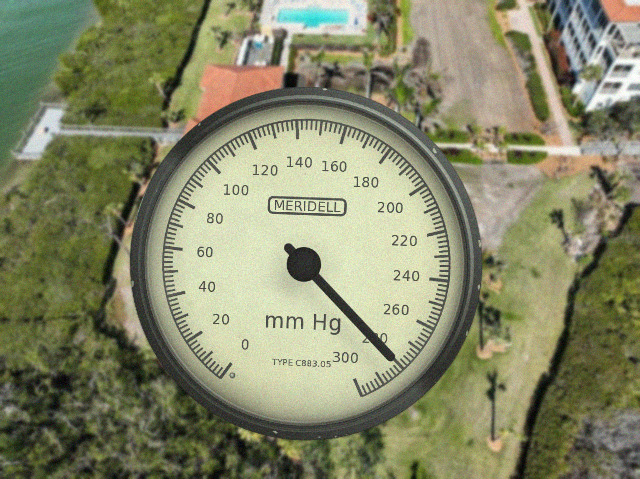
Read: value=280 unit=mmHg
